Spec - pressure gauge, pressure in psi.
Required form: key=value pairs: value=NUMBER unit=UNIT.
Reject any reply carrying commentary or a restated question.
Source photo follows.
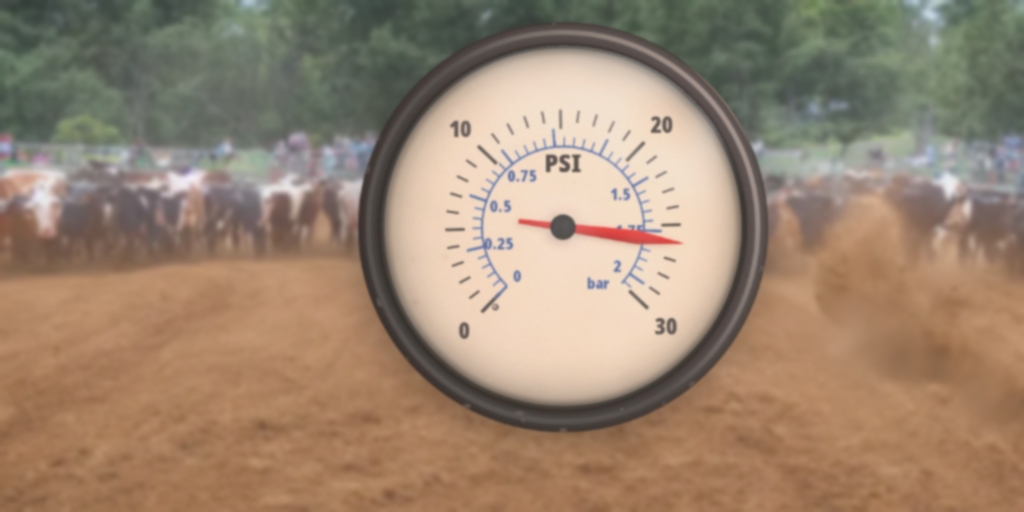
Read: value=26 unit=psi
